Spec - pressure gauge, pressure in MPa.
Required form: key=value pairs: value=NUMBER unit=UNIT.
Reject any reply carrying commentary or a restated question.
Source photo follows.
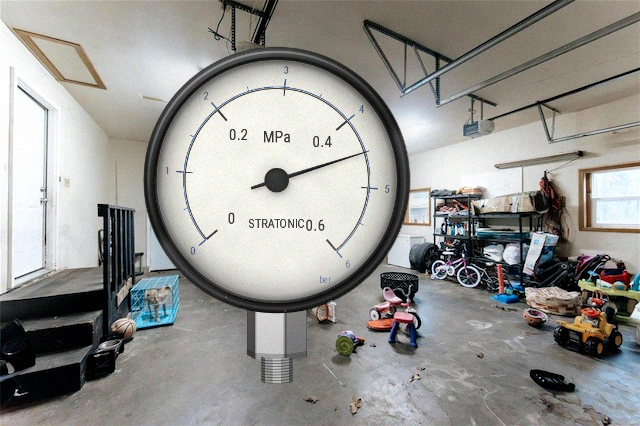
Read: value=0.45 unit=MPa
